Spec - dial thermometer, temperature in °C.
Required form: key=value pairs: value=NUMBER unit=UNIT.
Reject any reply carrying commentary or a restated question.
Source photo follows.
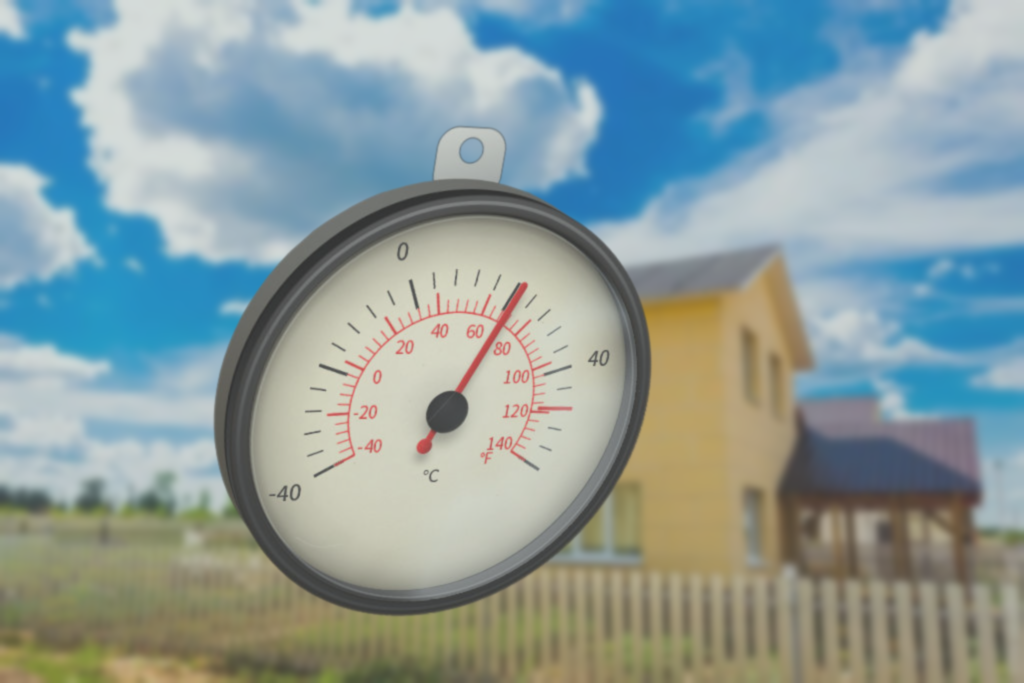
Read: value=20 unit=°C
